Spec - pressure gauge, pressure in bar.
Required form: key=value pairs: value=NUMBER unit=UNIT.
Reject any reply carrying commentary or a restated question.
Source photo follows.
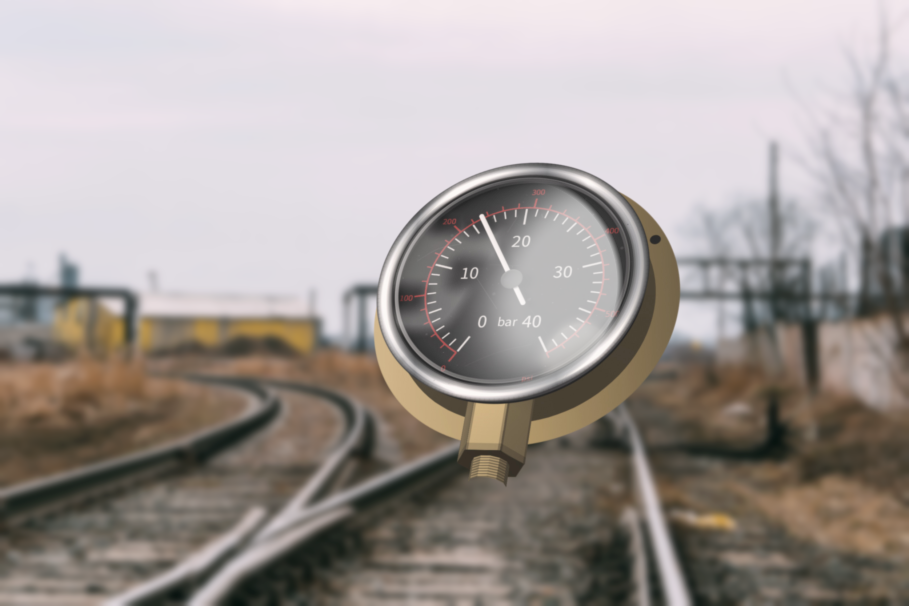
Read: value=16 unit=bar
